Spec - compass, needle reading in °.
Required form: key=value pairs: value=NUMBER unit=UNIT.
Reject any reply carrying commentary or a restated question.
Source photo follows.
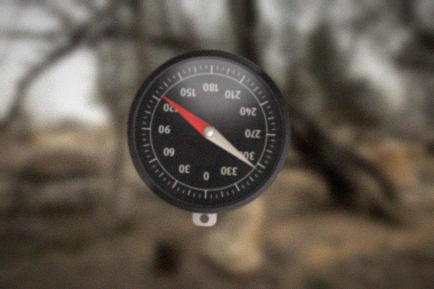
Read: value=125 unit=°
